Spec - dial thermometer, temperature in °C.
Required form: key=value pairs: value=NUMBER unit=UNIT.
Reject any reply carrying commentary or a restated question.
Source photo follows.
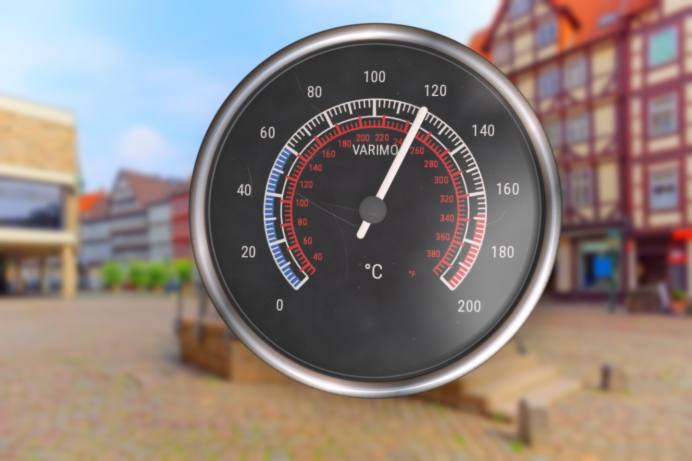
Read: value=120 unit=°C
